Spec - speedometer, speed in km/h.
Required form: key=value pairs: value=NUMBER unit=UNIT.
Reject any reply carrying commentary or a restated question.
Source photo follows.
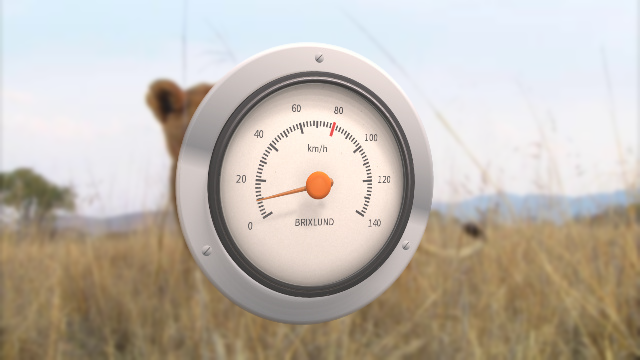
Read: value=10 unit=km/h
